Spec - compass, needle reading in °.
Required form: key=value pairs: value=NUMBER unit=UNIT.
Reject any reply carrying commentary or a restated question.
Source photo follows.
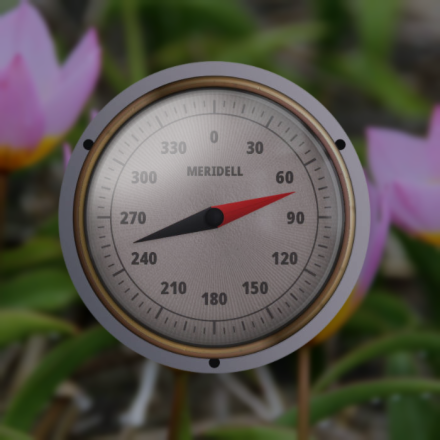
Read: value=72.5 unit=°
